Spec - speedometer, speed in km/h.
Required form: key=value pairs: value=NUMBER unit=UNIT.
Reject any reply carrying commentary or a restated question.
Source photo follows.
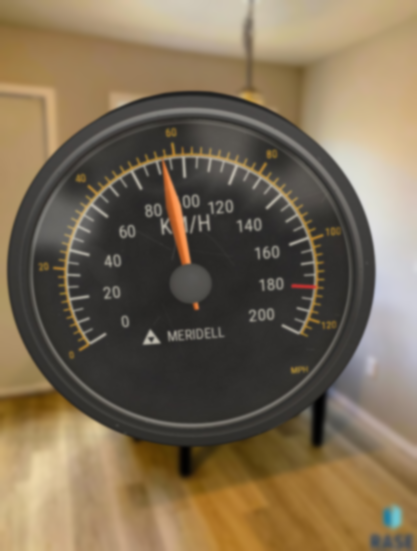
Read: value=92.5 unit=km/h
